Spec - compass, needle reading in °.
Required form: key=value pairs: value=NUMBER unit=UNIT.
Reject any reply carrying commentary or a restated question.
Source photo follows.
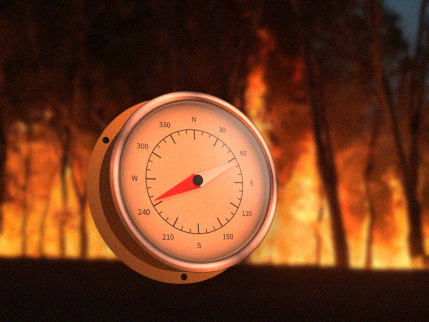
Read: value=245 unit=°
